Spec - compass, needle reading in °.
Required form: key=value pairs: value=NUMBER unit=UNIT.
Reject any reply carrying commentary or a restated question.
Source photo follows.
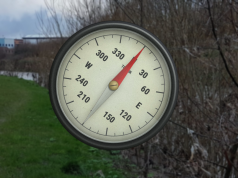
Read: value=0 unit=°
